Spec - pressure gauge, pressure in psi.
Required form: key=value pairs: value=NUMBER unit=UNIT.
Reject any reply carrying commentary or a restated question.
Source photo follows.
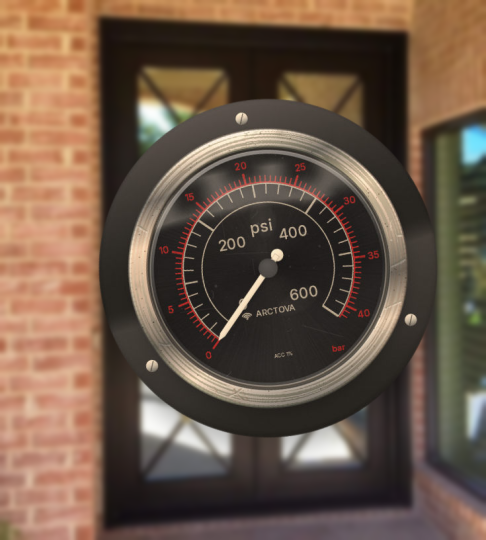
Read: value=0 unit=psi
